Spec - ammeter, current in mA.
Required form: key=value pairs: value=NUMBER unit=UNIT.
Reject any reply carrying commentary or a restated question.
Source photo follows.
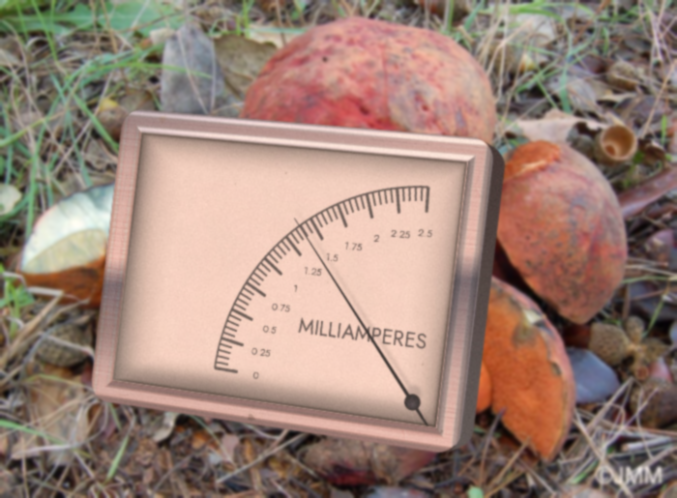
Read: value=1.4 unit=mA
